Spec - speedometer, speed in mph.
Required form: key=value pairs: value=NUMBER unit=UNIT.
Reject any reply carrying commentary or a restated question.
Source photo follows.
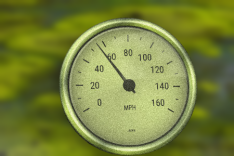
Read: value=55 unit=mph
